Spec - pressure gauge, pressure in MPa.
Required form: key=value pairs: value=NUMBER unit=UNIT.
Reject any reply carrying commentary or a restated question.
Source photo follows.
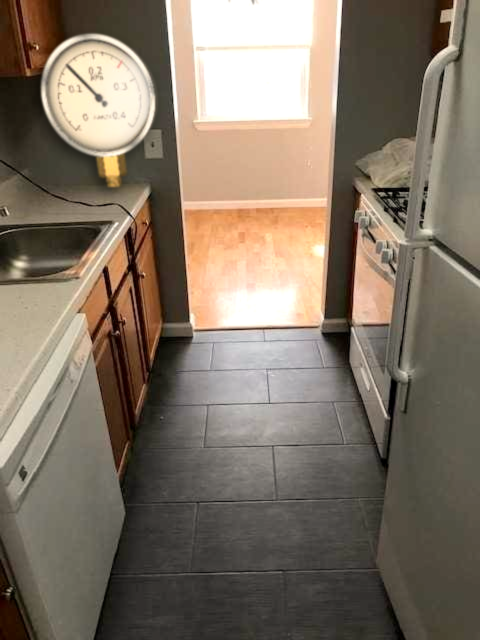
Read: value=0.14 unit=MPa
